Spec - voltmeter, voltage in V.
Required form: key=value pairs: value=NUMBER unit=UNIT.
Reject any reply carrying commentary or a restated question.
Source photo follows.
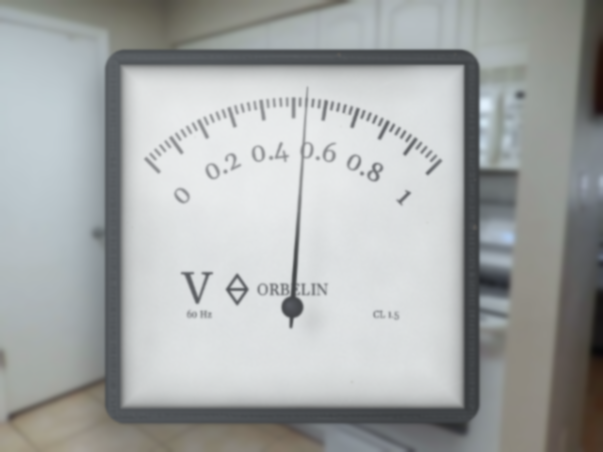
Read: value=0.54 unit=V
